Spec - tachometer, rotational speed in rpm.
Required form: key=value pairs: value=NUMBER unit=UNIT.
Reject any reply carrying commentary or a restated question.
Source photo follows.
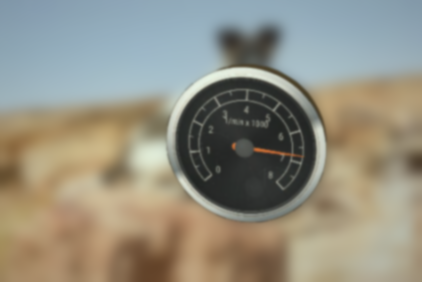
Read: value=6750 unit=rpm
